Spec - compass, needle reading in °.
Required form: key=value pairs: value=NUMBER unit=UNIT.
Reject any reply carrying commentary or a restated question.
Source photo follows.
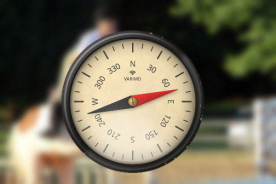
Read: value=75 unit=°
